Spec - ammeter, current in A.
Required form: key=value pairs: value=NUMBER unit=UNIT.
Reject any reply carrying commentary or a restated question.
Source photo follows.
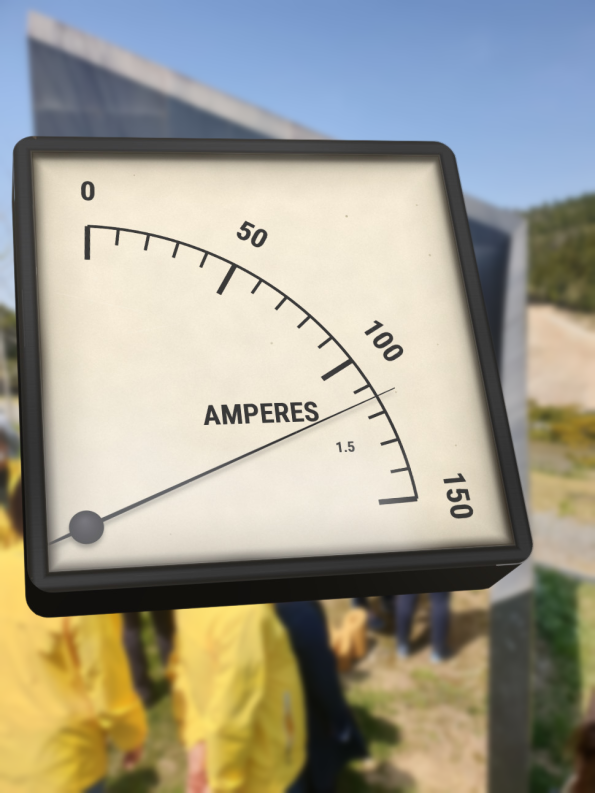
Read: value=115 unit=A
